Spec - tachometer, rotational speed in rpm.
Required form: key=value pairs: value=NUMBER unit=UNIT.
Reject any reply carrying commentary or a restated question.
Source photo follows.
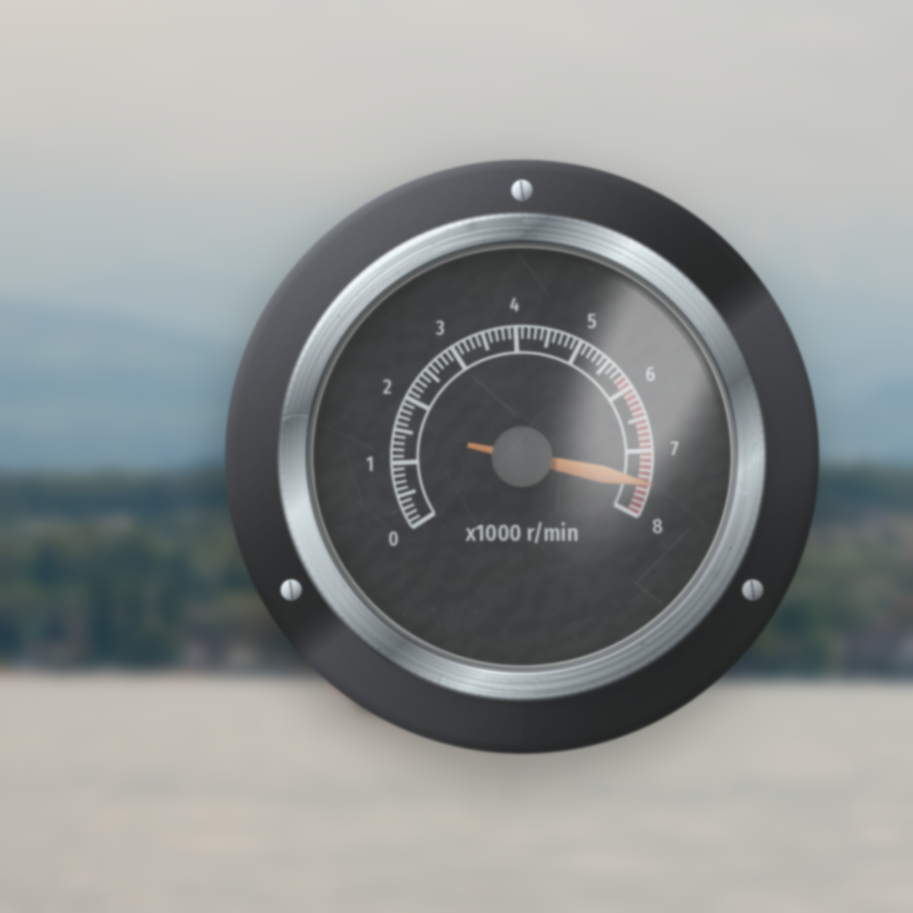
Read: value=7500 unit=rpm
